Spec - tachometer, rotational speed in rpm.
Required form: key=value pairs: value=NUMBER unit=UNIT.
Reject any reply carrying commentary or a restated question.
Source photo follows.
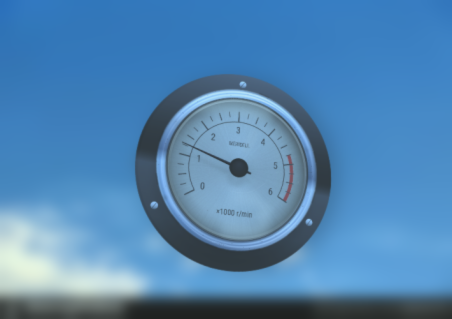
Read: value=1250 unit=rpm
